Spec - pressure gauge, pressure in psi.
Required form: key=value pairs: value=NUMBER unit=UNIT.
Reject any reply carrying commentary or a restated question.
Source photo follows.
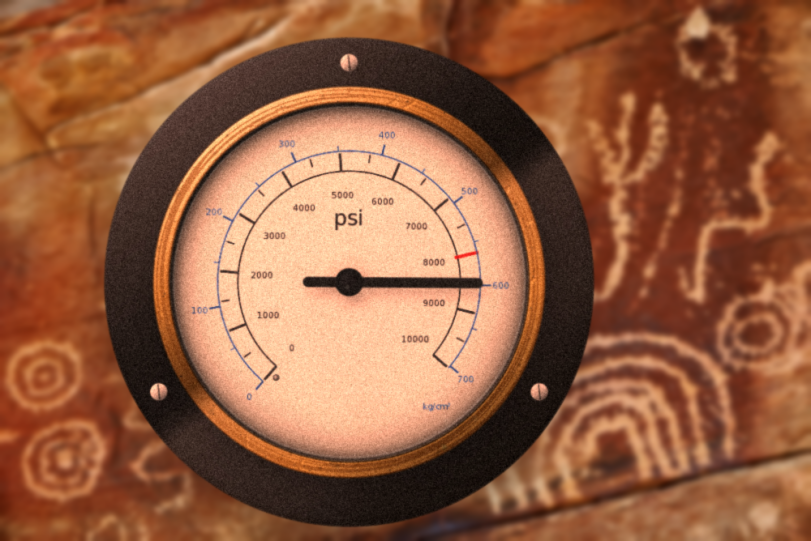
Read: value=8500 unit=psi
